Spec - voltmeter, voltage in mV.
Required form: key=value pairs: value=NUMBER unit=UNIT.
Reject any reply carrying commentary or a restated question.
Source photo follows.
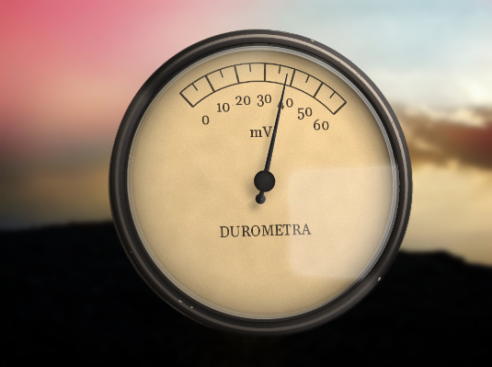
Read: value=37.5 unit=mV
